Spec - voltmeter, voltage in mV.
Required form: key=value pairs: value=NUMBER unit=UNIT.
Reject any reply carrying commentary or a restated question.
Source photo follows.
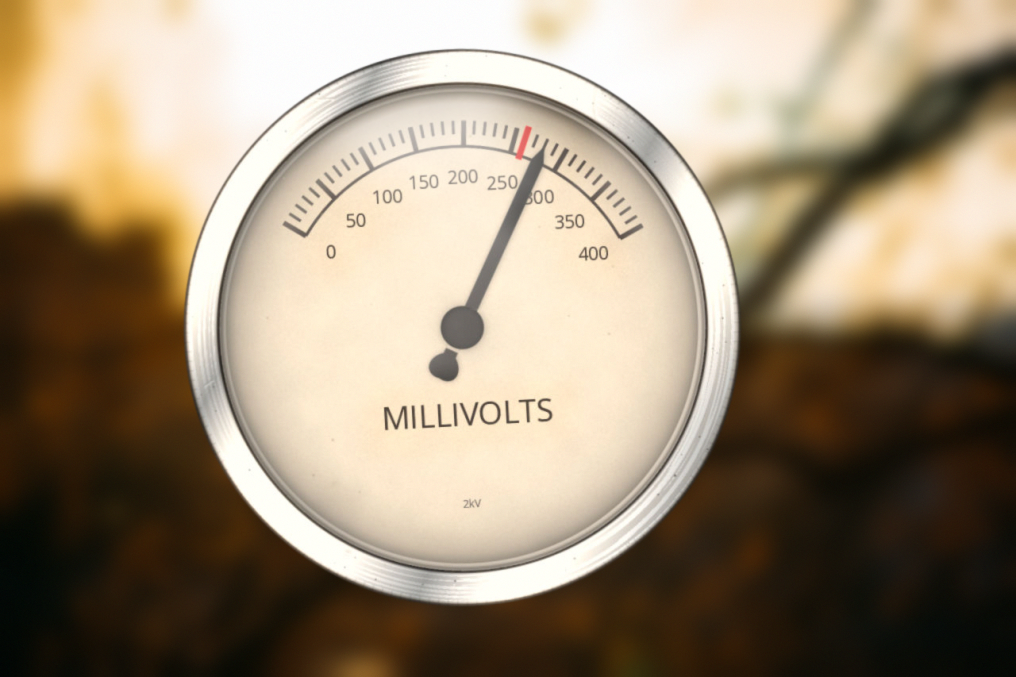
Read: value=280 unit=mV
